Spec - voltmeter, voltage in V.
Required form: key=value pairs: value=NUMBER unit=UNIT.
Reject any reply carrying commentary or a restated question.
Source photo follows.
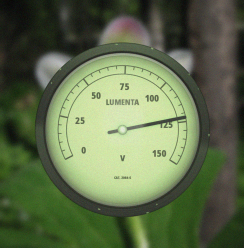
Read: value=122.5 unit=V
